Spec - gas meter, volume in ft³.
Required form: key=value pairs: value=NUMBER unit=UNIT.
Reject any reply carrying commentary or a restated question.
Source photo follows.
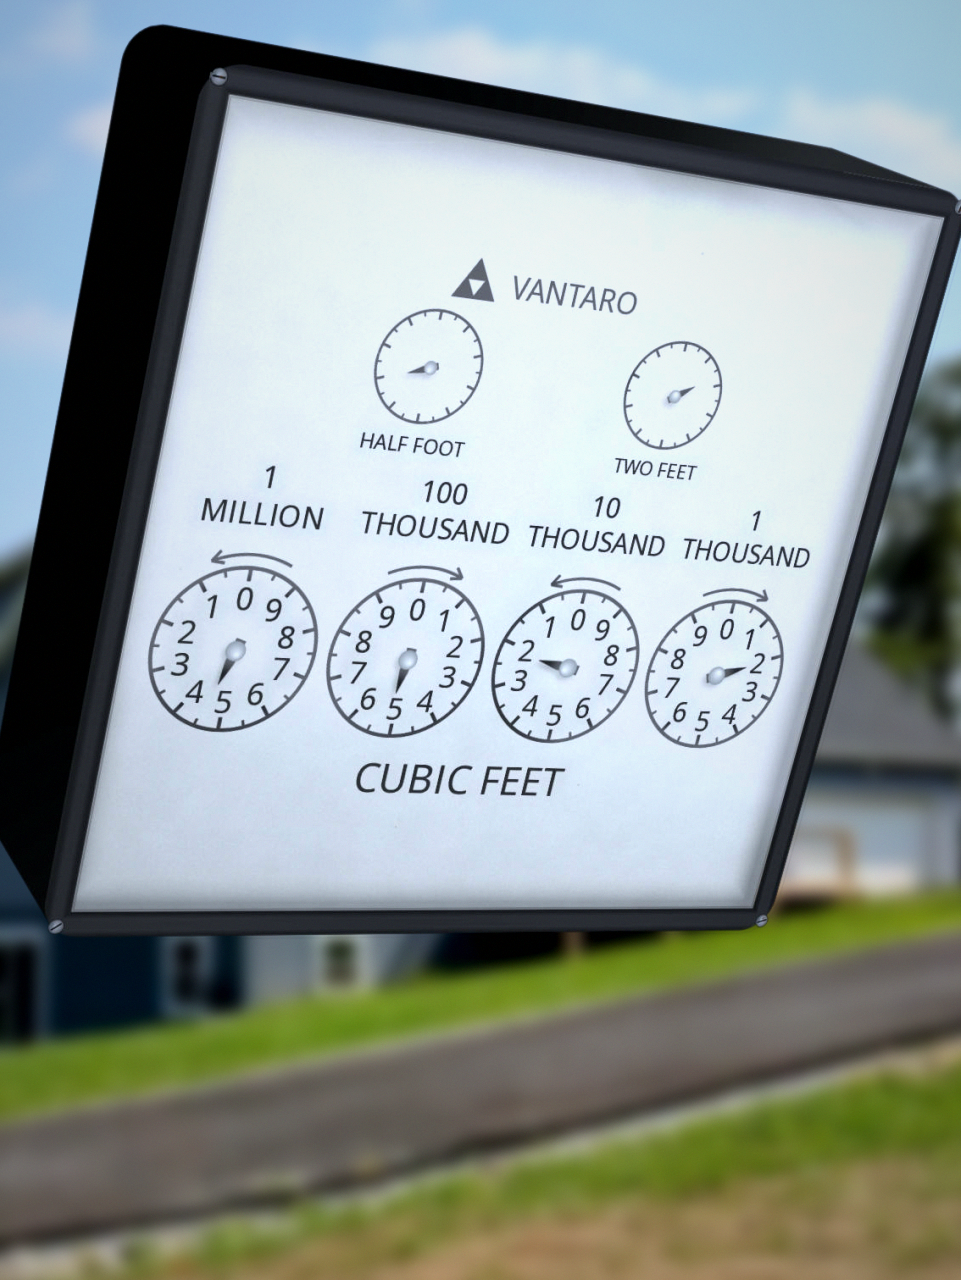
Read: value=452200 unit=ft³
